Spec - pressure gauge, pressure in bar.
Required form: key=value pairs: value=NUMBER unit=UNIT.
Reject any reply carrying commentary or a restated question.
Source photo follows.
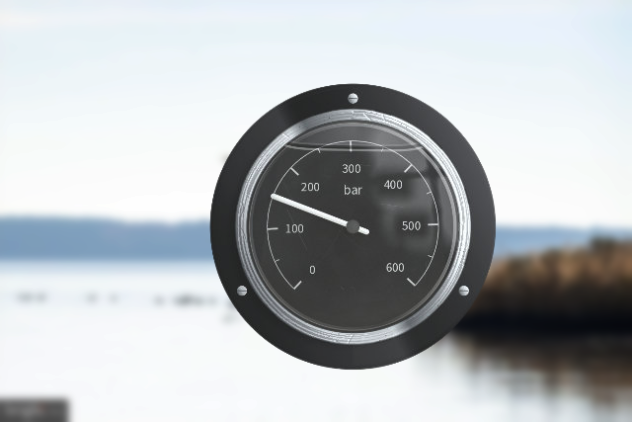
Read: value=150 unit=bar
